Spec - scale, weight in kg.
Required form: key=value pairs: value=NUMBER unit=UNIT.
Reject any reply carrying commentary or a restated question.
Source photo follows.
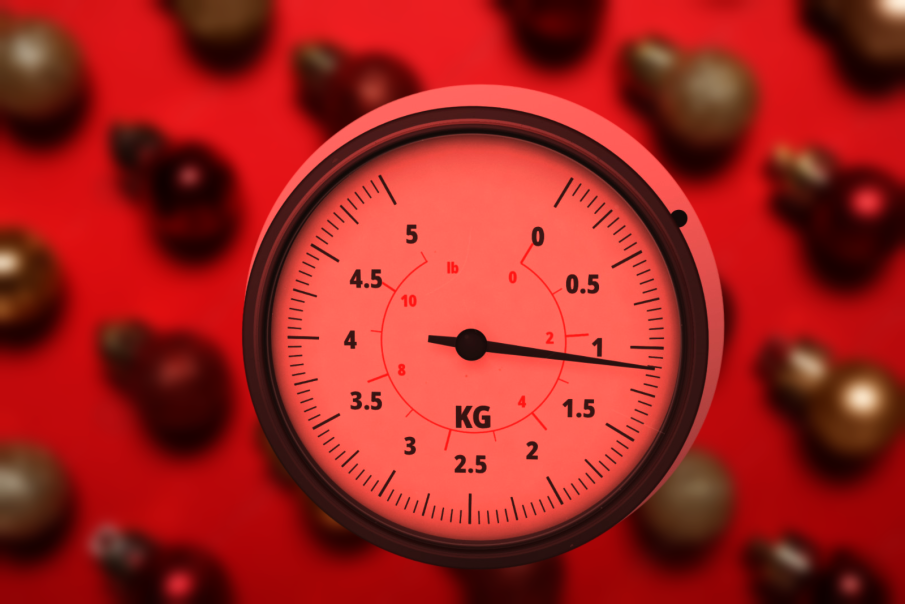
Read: value=1.1 unit=kg
